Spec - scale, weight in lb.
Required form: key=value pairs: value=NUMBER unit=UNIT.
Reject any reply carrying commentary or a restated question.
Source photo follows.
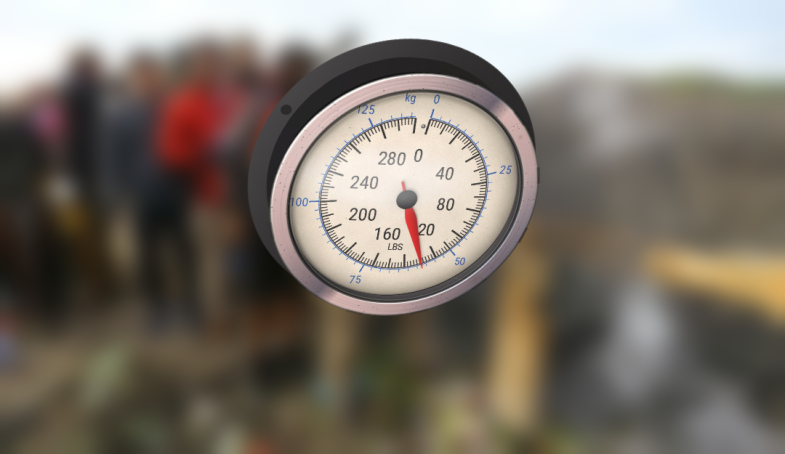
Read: value=130 unit=lb
